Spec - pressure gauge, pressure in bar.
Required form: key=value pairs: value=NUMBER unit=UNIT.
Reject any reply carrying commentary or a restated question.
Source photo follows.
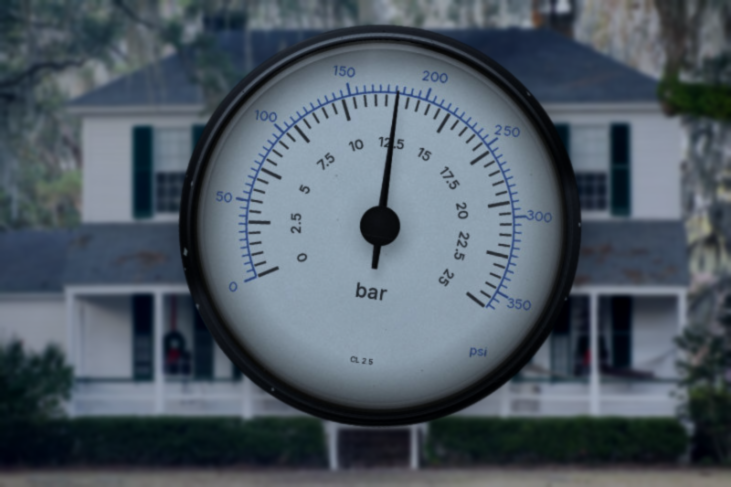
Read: value=12.5 unit=bar
